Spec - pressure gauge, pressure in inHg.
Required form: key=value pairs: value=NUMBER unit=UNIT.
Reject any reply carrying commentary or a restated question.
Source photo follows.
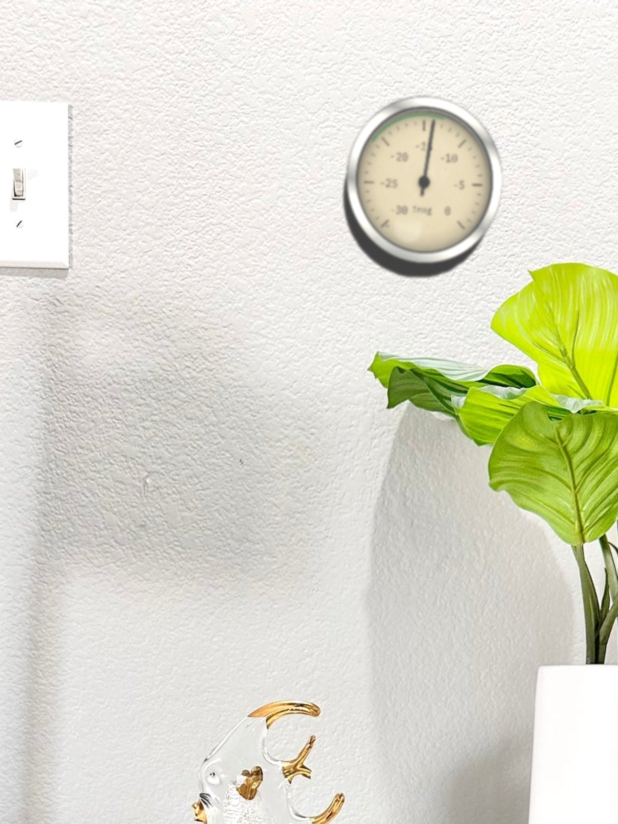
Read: value=-14 unit=inHg
